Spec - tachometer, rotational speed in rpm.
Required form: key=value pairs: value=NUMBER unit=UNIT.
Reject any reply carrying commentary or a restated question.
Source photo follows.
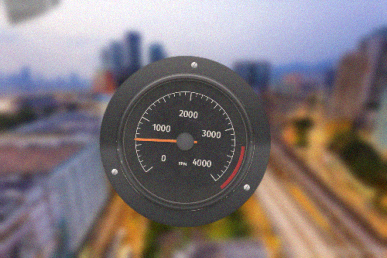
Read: value=600 unit=rpm
